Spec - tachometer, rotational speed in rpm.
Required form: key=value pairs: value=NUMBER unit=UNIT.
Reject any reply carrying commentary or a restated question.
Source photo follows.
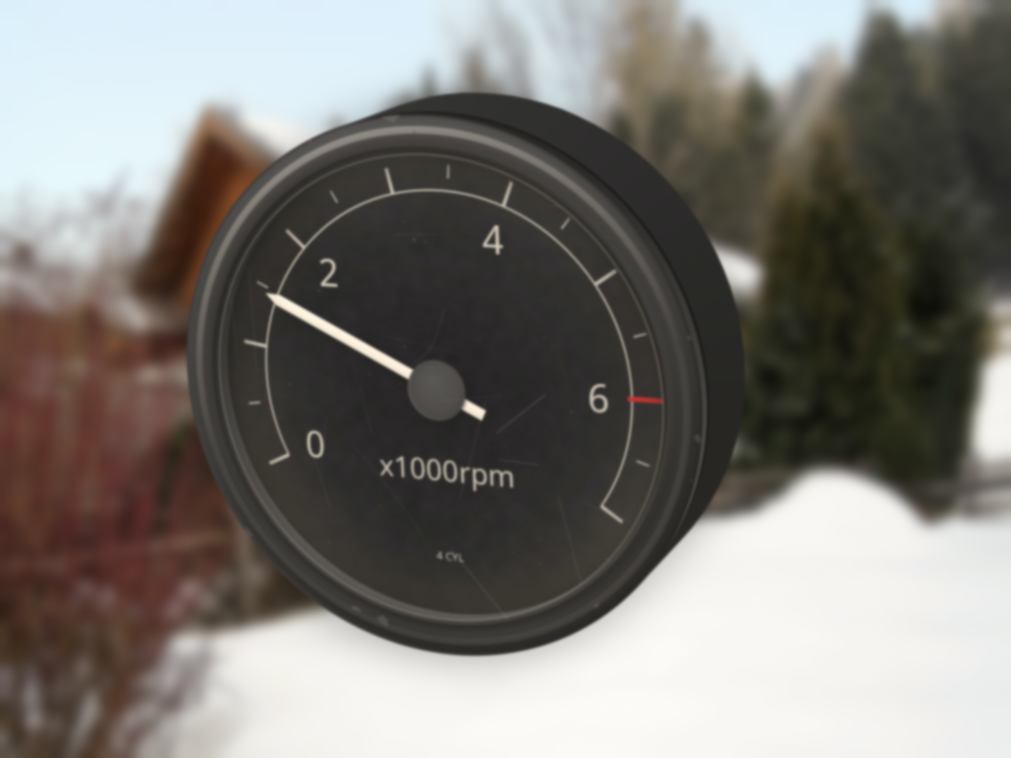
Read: value=1500 unit=rpm
